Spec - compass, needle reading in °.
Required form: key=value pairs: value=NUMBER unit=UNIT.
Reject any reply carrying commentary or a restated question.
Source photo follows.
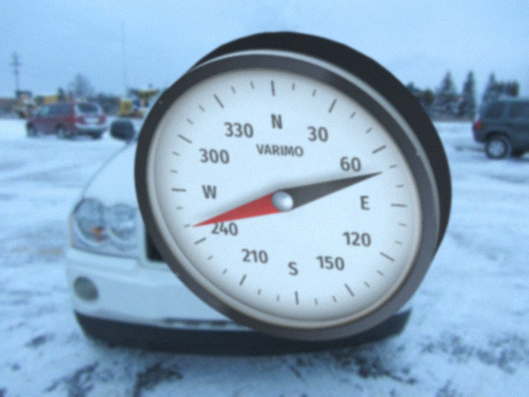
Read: value=250 unit=°
